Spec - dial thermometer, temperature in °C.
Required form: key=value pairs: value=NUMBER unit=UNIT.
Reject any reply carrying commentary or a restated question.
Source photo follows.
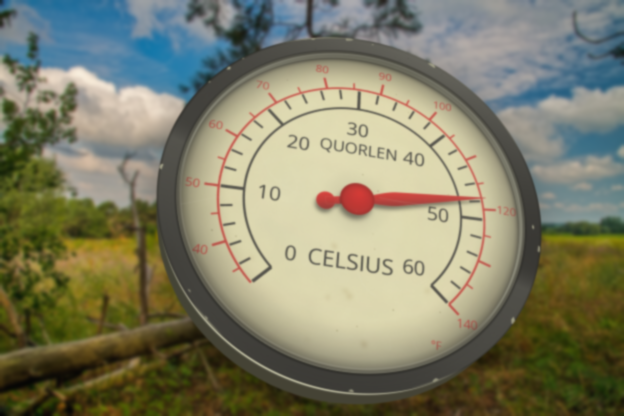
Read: value=48 unit=°C
